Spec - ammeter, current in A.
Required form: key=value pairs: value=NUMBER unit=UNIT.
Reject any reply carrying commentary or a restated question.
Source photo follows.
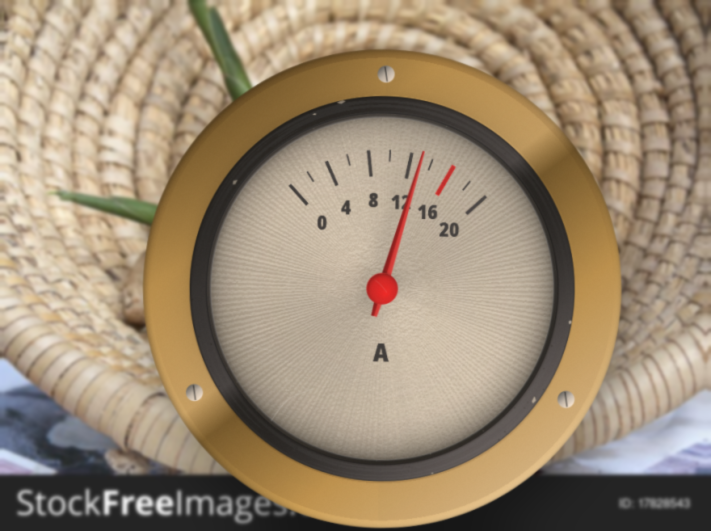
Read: value=13 unit=A
